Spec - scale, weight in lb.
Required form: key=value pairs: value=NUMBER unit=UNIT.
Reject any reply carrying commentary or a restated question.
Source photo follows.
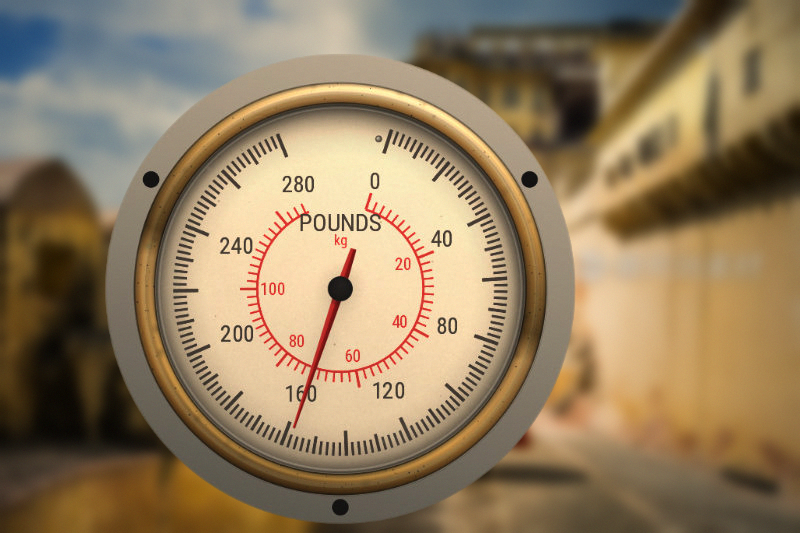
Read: value=158 unit=lb
